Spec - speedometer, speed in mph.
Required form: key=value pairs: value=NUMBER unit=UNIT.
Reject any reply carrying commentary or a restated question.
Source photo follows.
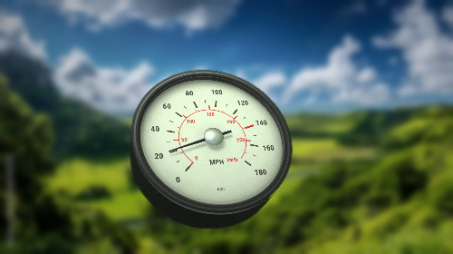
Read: value=20 unit=mph
